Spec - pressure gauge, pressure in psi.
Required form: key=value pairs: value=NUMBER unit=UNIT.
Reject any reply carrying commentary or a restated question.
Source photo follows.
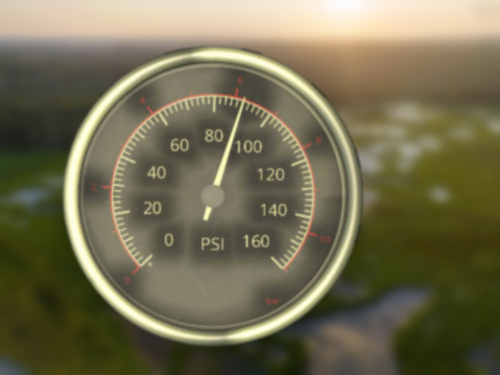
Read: value=90 unit=psi
